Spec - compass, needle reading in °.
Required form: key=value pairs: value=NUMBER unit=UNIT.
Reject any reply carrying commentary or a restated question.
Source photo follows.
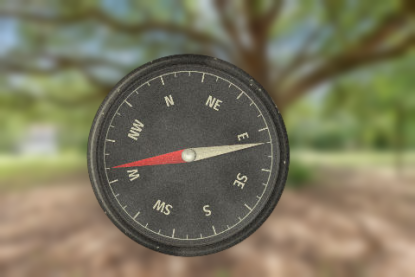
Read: value=280 unit=°
